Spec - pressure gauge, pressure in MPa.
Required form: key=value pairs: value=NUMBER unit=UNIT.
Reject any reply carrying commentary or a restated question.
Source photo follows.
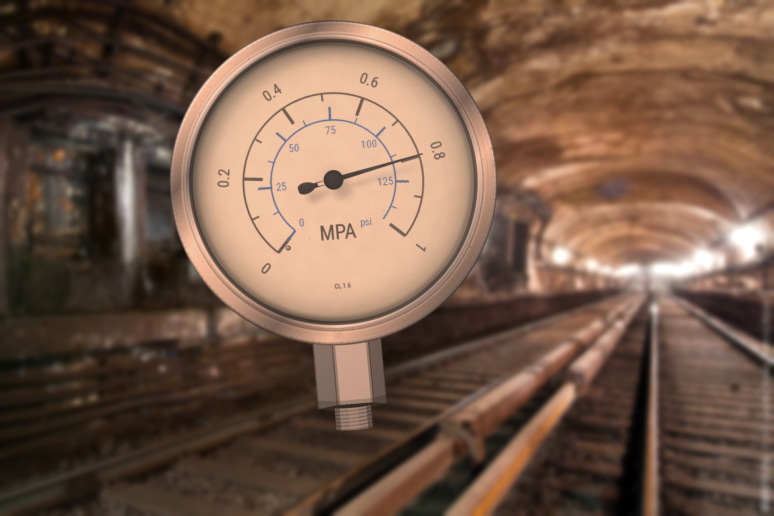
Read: value=0.8 unit=MPa
